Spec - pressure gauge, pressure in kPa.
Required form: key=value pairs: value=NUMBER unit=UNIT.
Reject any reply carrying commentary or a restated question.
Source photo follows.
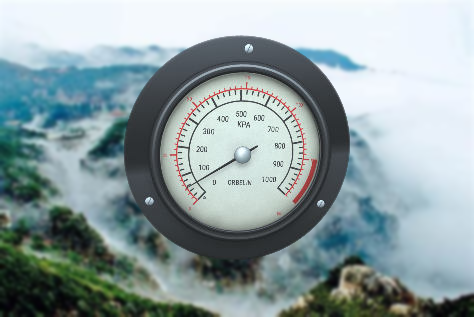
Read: value=60 unit=kPa
